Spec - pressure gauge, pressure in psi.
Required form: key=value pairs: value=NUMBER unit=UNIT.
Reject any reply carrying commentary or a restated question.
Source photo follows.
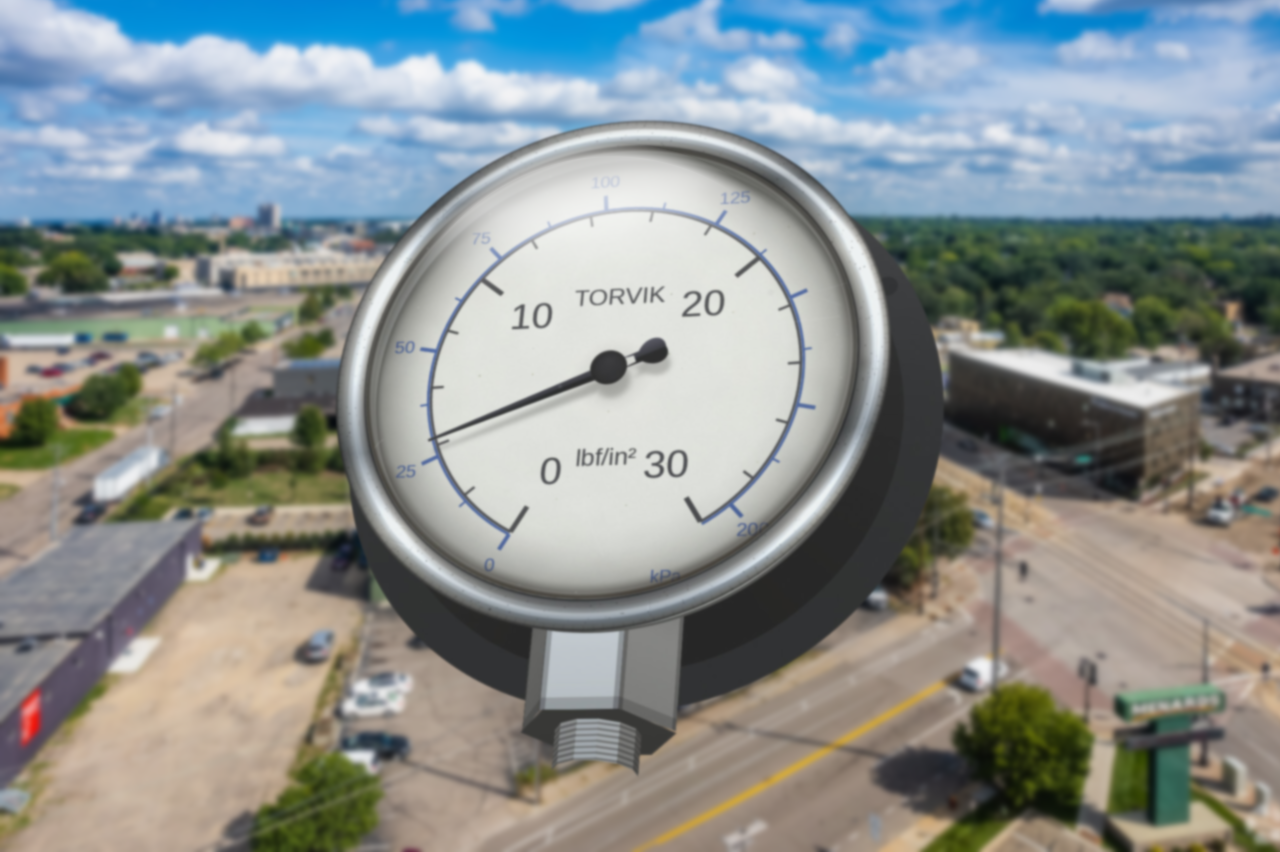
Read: value=4 unit=psi
